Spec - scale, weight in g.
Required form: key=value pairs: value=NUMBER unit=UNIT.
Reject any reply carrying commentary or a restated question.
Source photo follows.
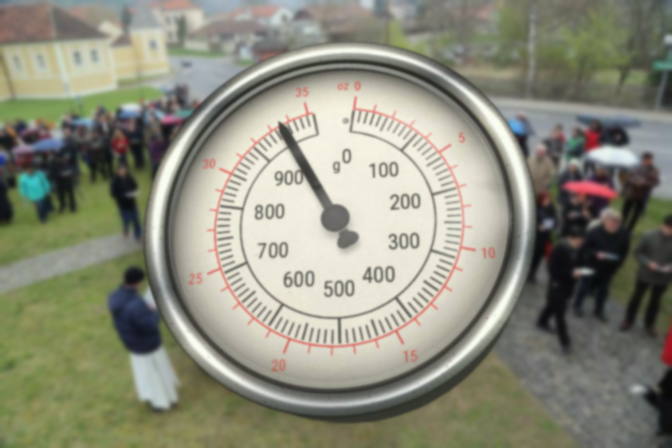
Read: value=950 unit=g
